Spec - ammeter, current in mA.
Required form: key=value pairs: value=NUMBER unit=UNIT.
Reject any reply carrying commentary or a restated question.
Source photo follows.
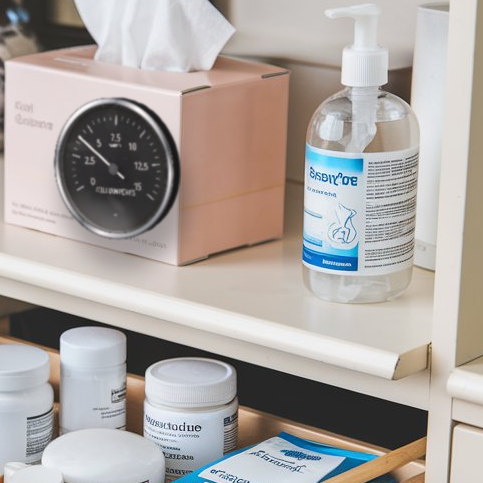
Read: value=4 unit=mA
